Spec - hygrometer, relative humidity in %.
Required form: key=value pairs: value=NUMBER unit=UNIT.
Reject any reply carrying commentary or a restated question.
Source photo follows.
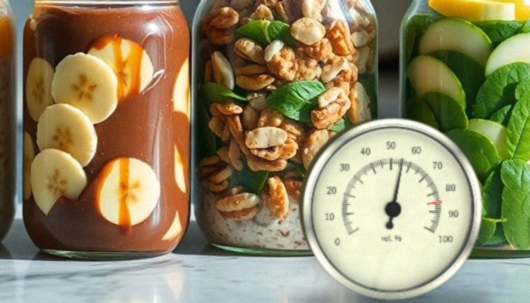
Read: value=55 unit=%
